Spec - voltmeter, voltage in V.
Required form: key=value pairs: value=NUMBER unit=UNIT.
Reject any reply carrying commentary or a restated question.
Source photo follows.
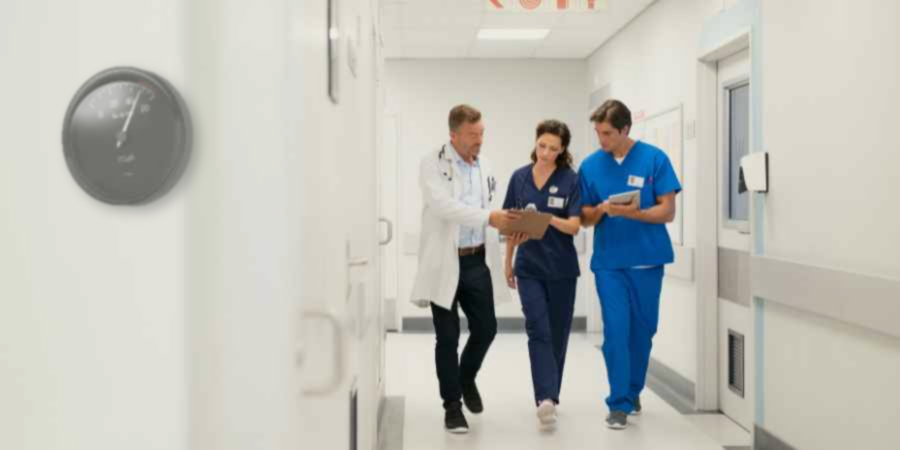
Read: value=50 unit=V
